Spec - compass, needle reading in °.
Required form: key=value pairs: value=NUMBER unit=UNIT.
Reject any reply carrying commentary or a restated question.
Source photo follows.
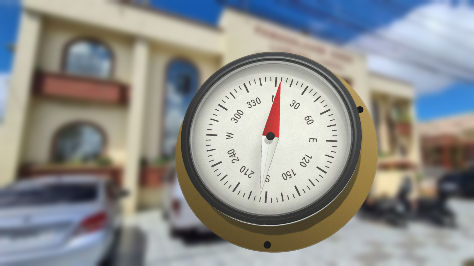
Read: value=5 unit=°
